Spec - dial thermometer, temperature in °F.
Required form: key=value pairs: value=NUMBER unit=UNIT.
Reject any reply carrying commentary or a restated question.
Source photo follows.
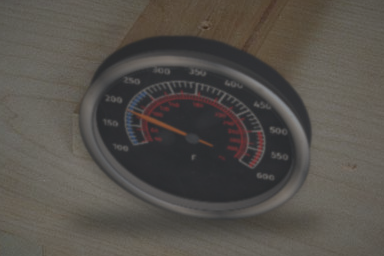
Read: value=200 unit=°F
